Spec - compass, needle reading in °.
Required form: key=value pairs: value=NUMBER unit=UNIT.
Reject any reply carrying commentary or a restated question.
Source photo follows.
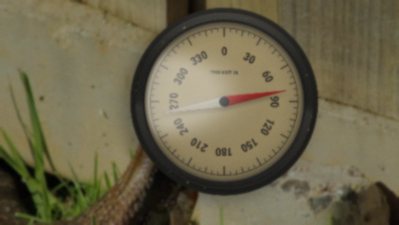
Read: value=80 unit=°
